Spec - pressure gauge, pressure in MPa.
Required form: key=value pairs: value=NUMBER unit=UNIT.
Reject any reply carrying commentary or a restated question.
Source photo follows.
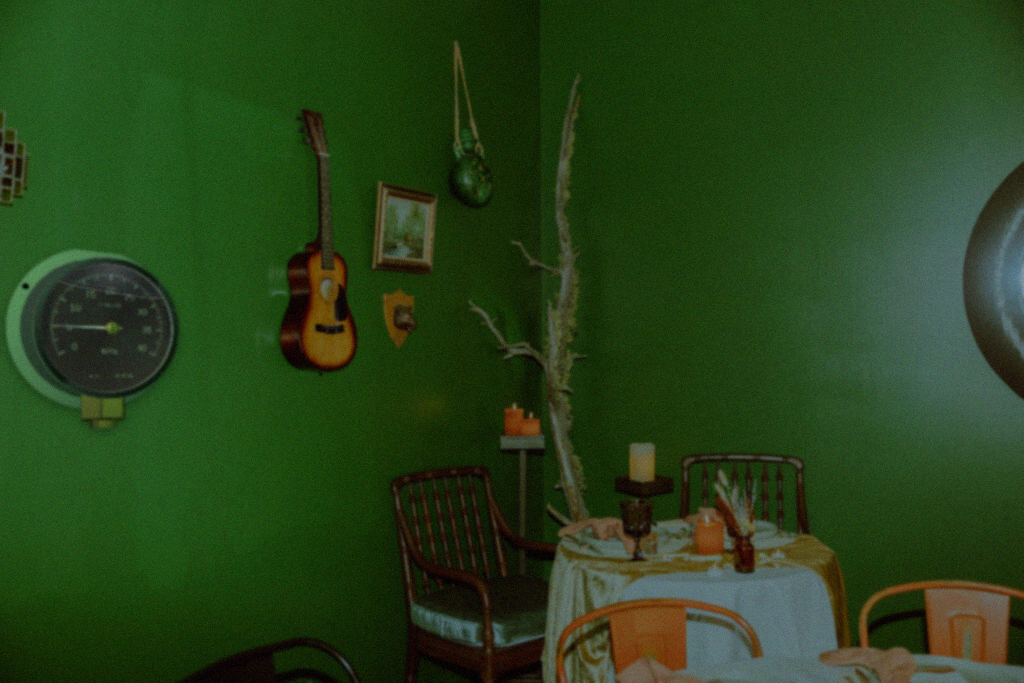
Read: value=5 unit=MPa
